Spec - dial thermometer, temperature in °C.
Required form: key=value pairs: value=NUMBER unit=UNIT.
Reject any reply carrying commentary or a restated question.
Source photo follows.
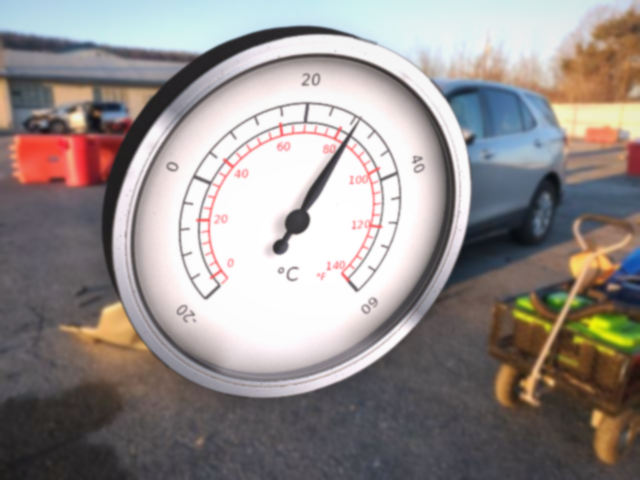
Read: value=28 unit=°C
